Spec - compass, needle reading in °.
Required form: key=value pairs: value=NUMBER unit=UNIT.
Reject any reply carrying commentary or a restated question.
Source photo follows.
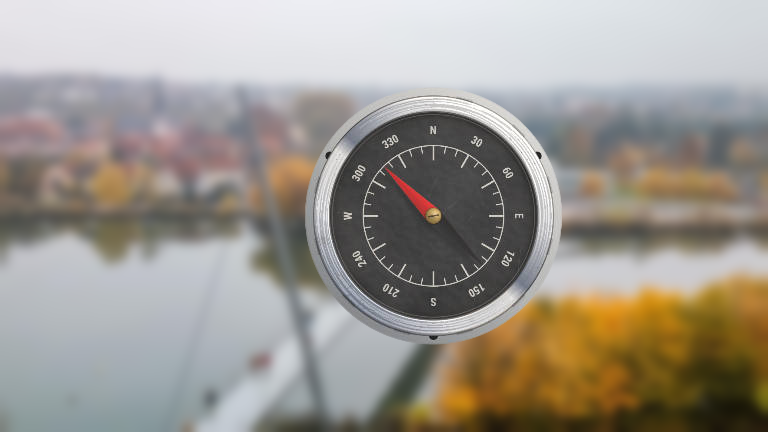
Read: value=315 unit=°
